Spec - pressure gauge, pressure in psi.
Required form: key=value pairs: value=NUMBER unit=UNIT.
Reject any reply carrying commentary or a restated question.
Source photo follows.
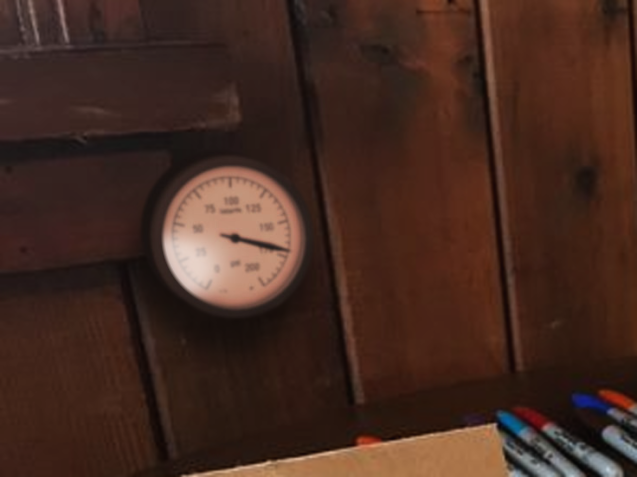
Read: value=170 unit=psi
